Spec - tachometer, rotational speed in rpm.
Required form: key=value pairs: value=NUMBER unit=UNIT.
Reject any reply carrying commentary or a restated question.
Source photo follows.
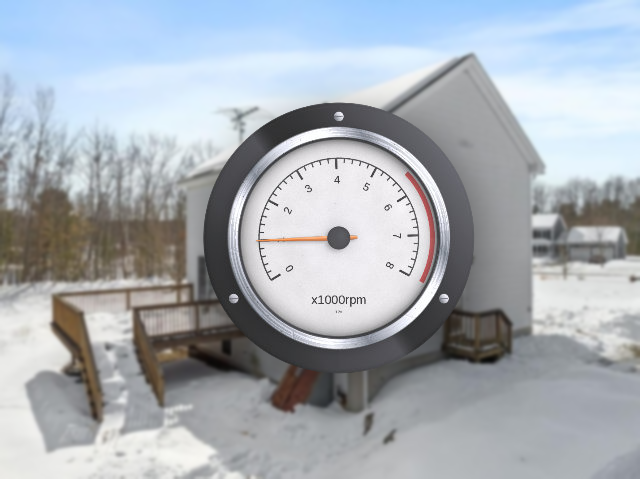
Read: value=1000 unit=rpm
